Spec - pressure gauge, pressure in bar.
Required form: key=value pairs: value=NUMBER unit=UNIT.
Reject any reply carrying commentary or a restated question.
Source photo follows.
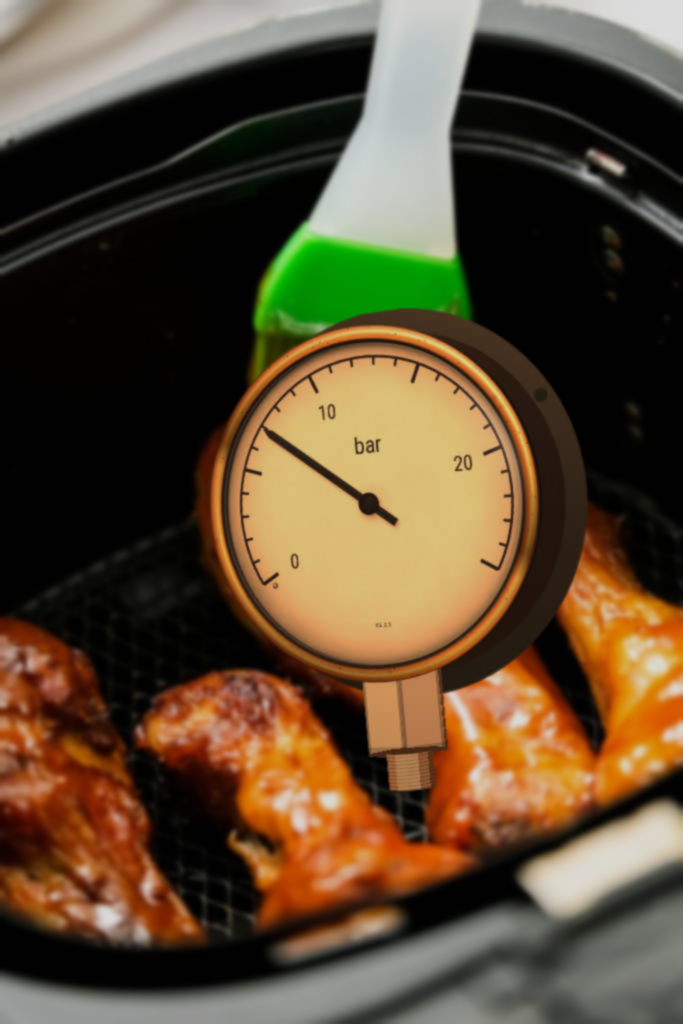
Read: value=7 unit=bar
